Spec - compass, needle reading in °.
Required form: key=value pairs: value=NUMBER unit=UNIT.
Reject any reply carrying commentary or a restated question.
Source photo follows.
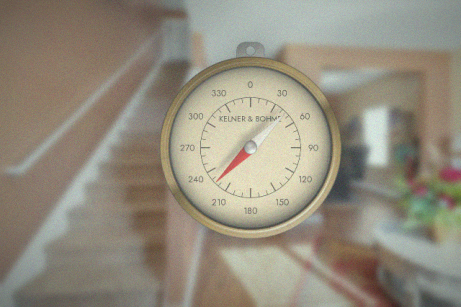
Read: value=225 unit=°
